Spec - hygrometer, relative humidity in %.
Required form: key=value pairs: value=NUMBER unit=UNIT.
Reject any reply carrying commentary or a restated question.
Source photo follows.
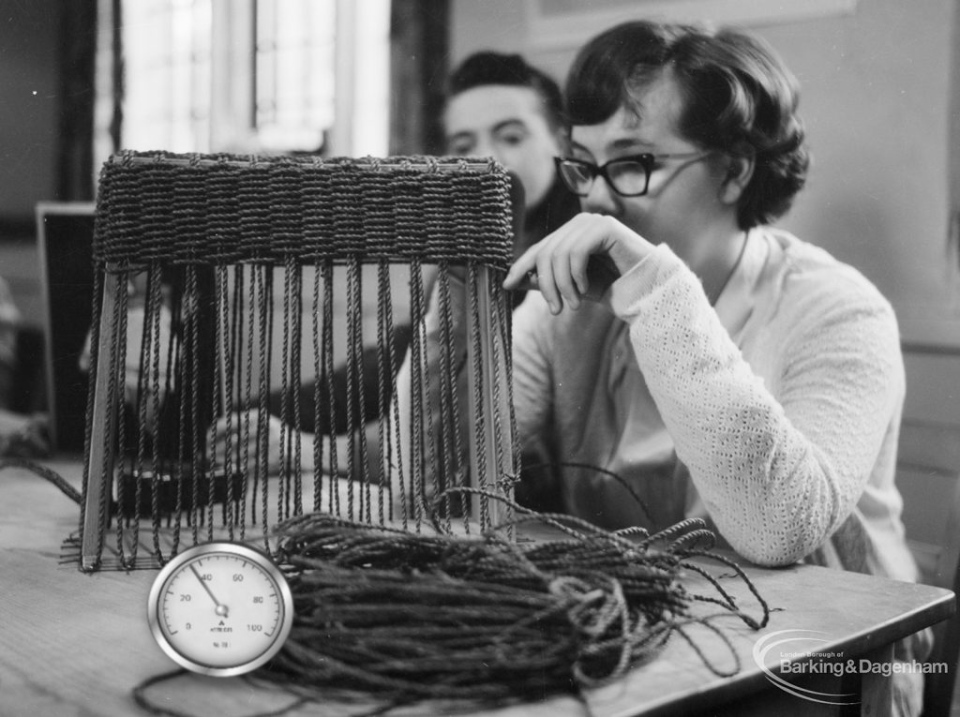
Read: value=36 unit=%
